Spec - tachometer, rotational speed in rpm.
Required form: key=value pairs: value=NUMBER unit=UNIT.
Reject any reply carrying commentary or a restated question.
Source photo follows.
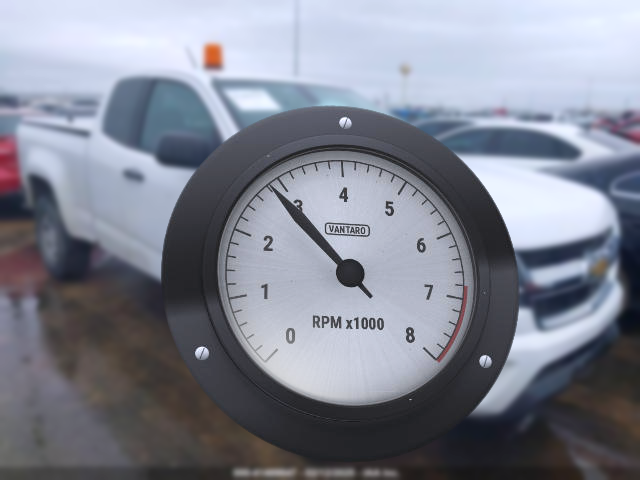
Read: value=2800 unit=rpm
